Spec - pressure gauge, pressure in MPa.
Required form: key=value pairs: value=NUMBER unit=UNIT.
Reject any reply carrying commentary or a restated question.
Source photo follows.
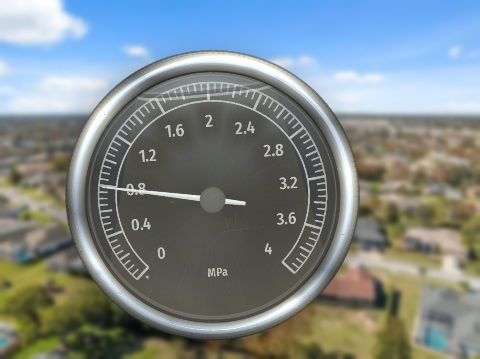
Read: value=0.8 unit=MPa
